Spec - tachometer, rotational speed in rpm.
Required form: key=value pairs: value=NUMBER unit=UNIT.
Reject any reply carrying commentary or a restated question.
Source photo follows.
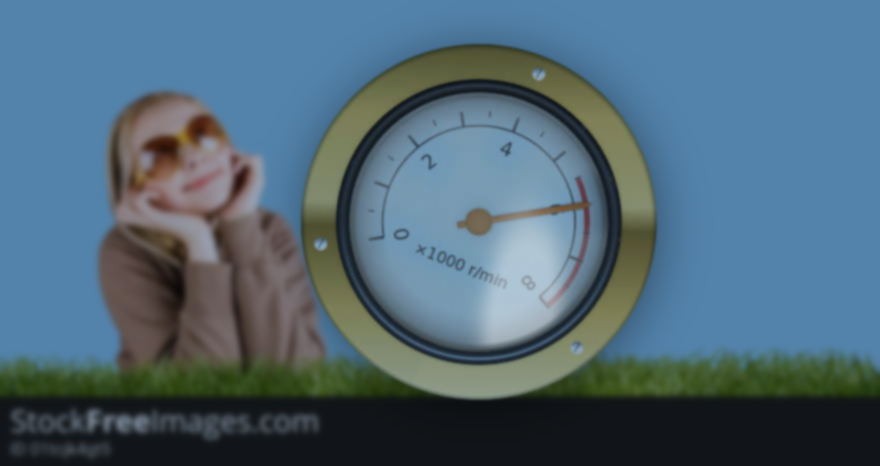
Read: value=6000 unit=rpm
